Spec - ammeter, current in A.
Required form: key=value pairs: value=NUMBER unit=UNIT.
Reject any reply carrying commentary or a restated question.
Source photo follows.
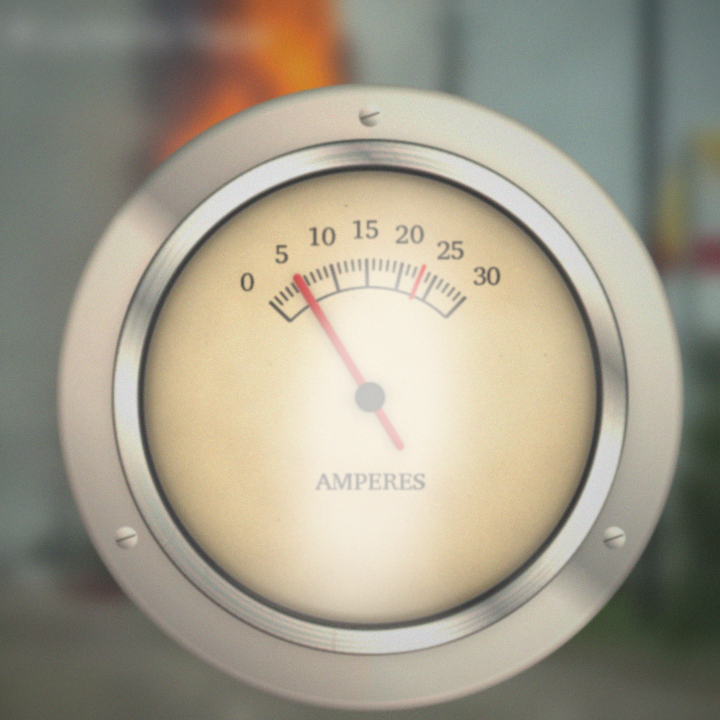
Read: value=5 unit=A
